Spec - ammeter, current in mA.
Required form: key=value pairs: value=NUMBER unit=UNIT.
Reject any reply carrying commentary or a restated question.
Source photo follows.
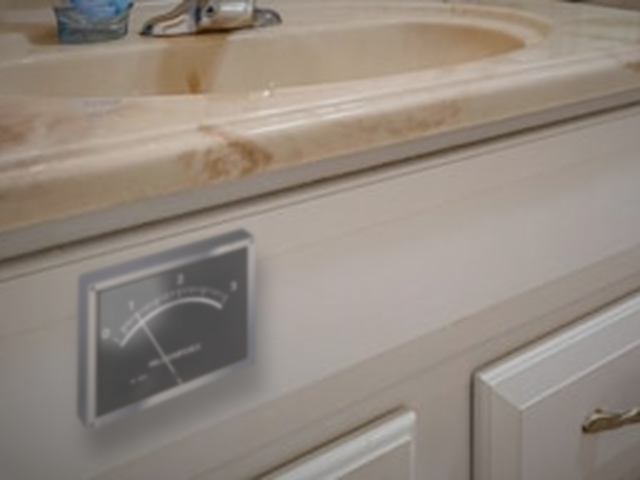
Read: value=1 unit=mA
